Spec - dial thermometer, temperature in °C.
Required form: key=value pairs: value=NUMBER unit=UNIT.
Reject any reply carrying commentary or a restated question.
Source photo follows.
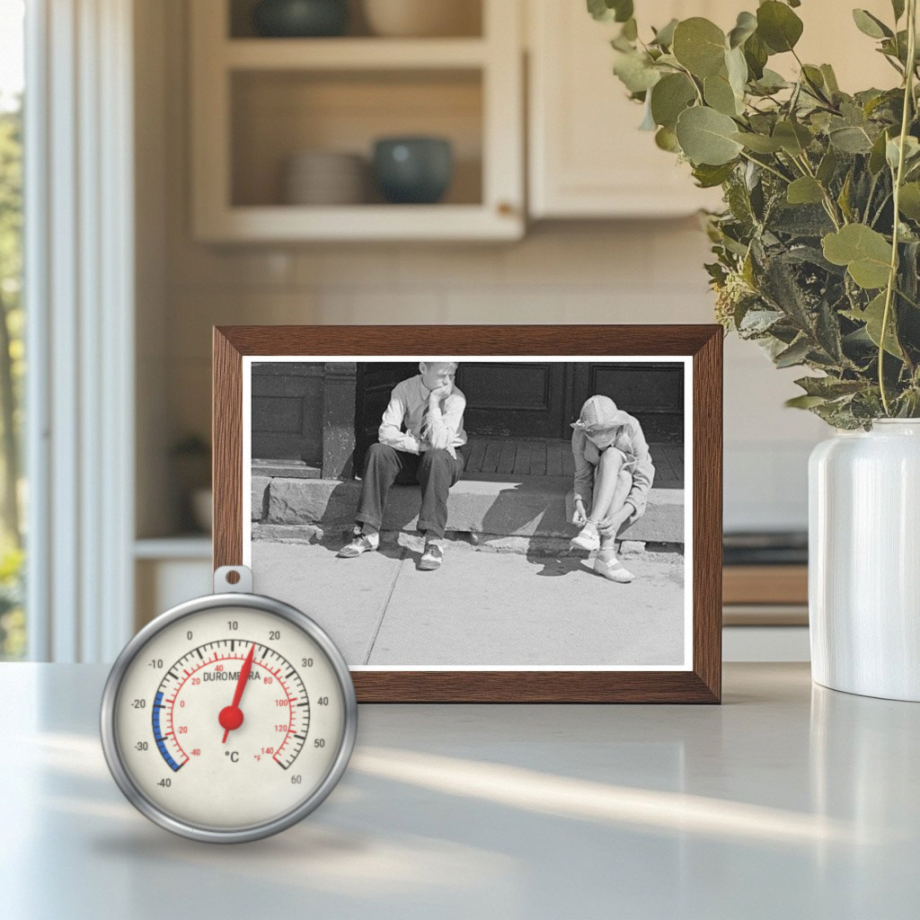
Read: value=16 unit=°C
